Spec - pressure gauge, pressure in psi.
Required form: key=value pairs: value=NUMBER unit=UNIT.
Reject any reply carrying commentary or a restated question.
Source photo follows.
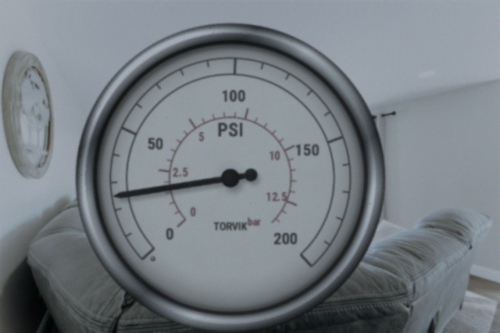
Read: value=25 unit=psi
